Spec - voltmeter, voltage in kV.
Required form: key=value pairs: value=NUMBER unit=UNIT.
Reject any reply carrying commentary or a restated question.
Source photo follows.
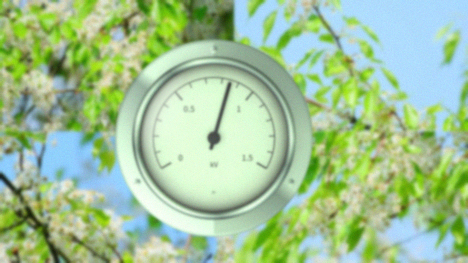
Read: value=0.85 unit=kV
